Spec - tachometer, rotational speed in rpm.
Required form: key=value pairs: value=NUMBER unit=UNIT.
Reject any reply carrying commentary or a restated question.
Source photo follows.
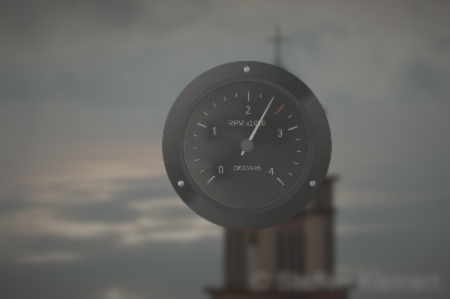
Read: value=2400 unit=rpm
